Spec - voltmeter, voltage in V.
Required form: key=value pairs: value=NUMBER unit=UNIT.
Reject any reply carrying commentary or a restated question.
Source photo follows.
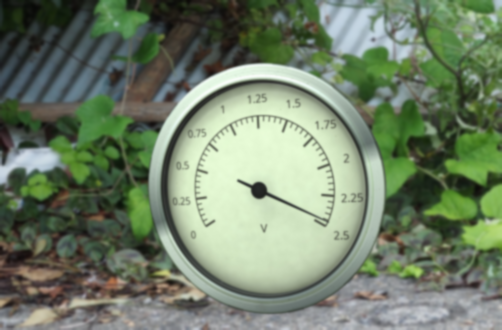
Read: value=2.45 unit=V
